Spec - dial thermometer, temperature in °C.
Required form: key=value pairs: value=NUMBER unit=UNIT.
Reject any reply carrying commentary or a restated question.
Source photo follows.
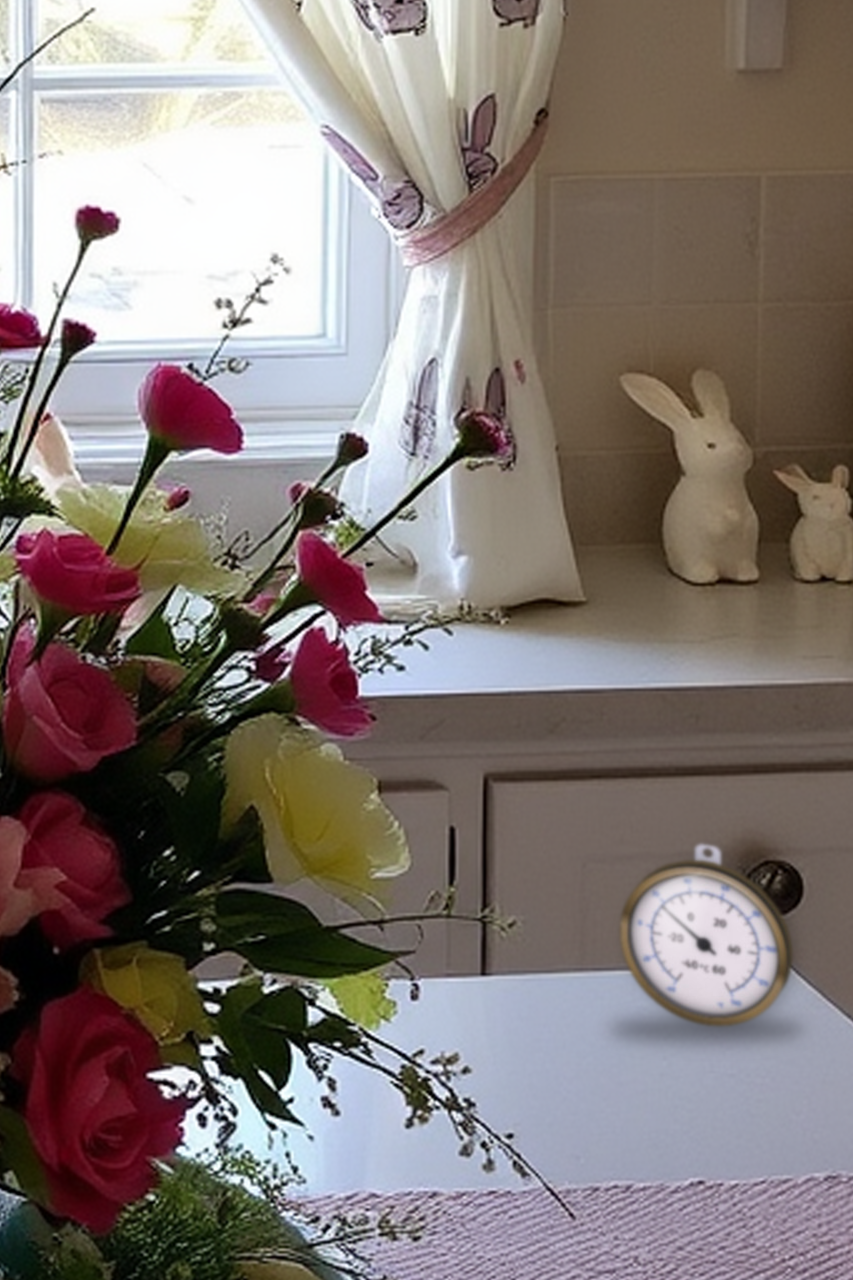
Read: value=-8 unit=°C
